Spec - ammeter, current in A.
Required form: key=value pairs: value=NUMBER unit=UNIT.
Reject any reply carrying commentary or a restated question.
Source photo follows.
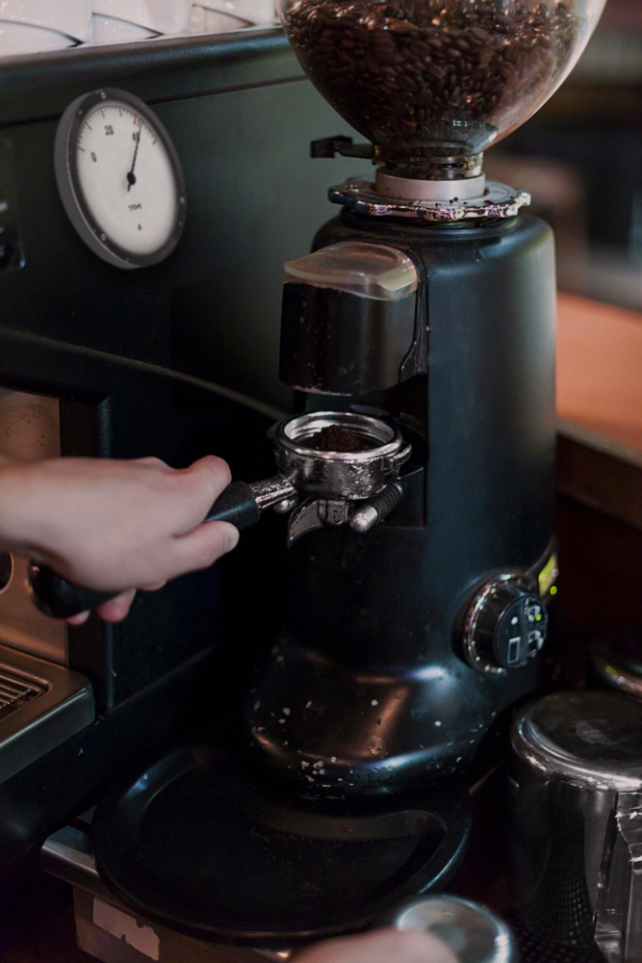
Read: value=40 unit=A
